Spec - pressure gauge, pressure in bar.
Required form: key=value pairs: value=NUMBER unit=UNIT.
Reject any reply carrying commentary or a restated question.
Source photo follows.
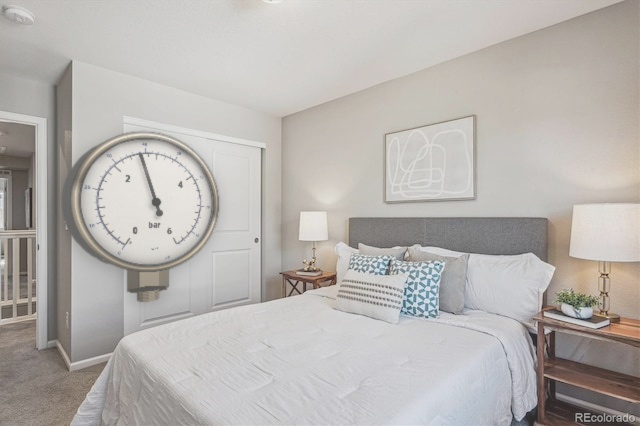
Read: value=2.6 unit=bar
